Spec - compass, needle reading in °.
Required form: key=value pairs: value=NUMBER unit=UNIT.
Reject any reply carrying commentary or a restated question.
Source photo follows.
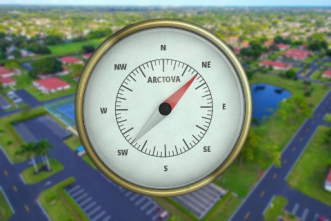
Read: value=45 unit=°
